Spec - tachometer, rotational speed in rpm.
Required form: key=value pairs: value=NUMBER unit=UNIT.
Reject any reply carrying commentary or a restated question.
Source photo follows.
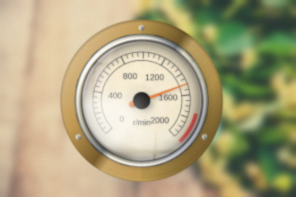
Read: value=1500 unit=rpm
